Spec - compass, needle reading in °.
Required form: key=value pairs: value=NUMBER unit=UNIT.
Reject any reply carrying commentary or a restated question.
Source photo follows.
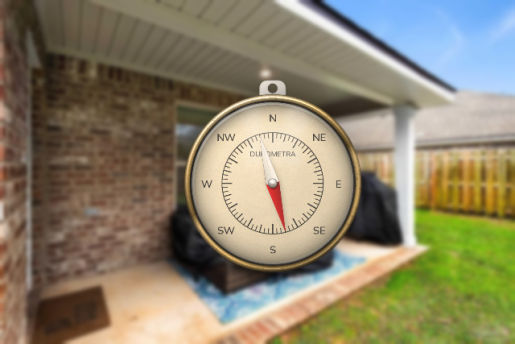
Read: value=165 unit=°
